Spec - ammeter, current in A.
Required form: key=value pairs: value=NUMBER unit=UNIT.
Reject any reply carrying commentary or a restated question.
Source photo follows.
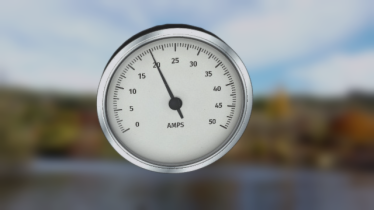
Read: value=20 unit=A
